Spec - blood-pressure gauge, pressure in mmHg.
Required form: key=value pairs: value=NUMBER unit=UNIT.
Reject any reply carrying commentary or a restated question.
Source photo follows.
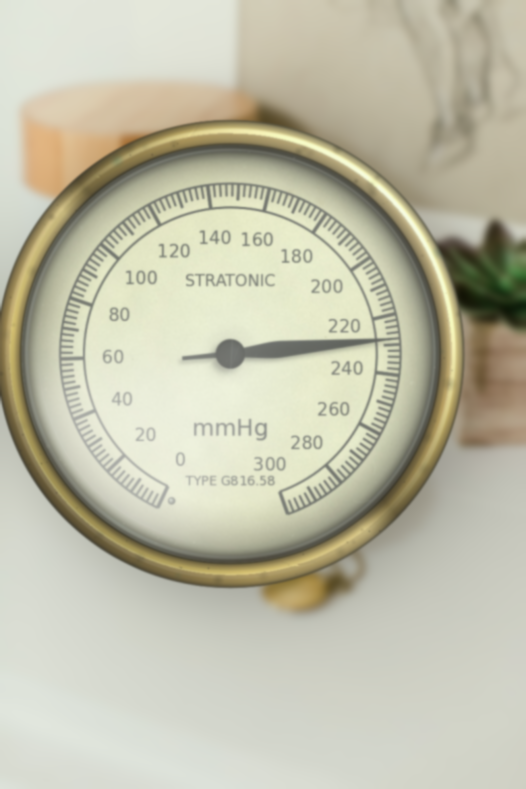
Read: value=228 unit=mmHg
